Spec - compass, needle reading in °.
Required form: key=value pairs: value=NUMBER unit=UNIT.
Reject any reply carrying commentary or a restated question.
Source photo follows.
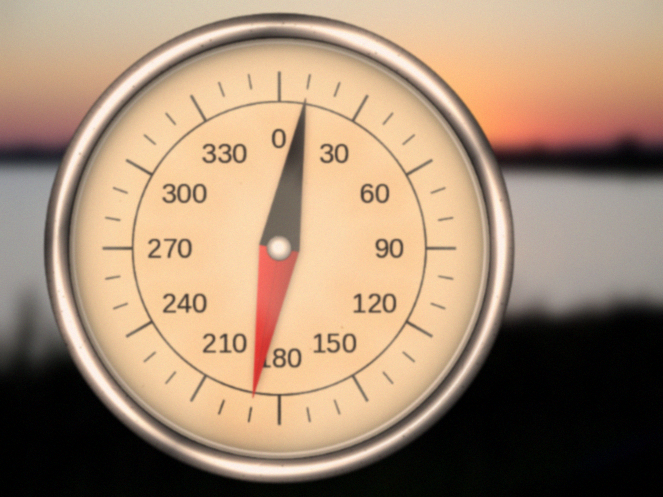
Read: value=190 unit=°
